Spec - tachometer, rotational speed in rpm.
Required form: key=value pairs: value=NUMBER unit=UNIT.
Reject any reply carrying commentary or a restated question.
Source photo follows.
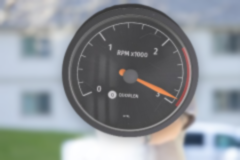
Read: value=2900 unit=rpm
